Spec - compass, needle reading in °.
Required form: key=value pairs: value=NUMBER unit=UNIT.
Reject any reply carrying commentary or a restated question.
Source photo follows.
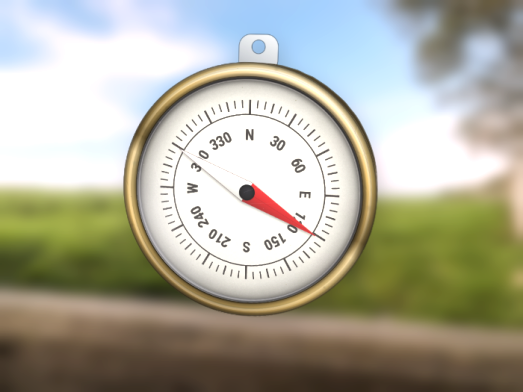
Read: value=120 unit=°
